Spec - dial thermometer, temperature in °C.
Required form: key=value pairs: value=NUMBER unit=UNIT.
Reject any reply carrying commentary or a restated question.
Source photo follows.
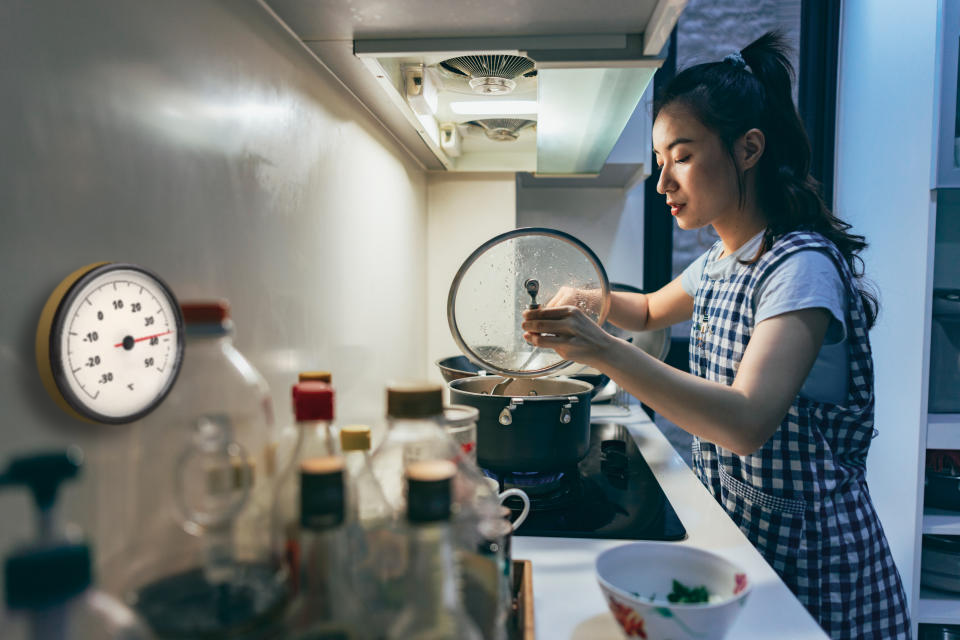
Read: value=37.5 unit=°C
